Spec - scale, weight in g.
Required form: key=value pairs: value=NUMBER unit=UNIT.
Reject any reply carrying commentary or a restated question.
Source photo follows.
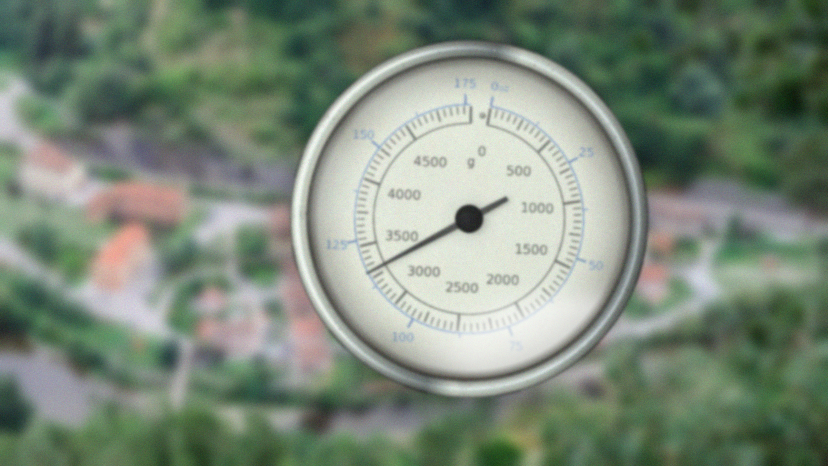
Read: value=3300 unit=g
